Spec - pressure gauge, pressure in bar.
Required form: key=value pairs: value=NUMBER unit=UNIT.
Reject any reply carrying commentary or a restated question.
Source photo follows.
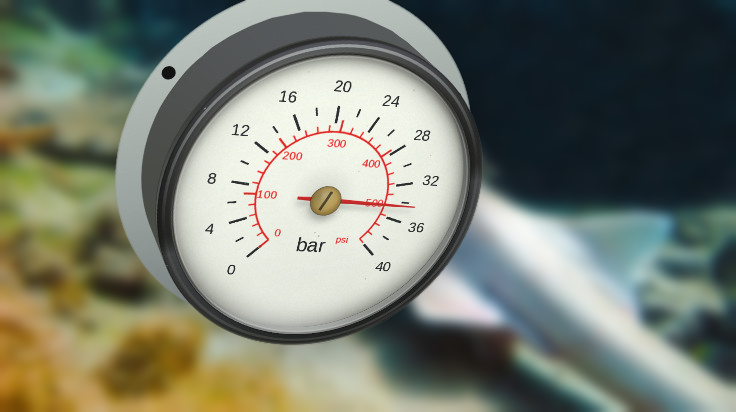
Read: value=34 unit=bar
